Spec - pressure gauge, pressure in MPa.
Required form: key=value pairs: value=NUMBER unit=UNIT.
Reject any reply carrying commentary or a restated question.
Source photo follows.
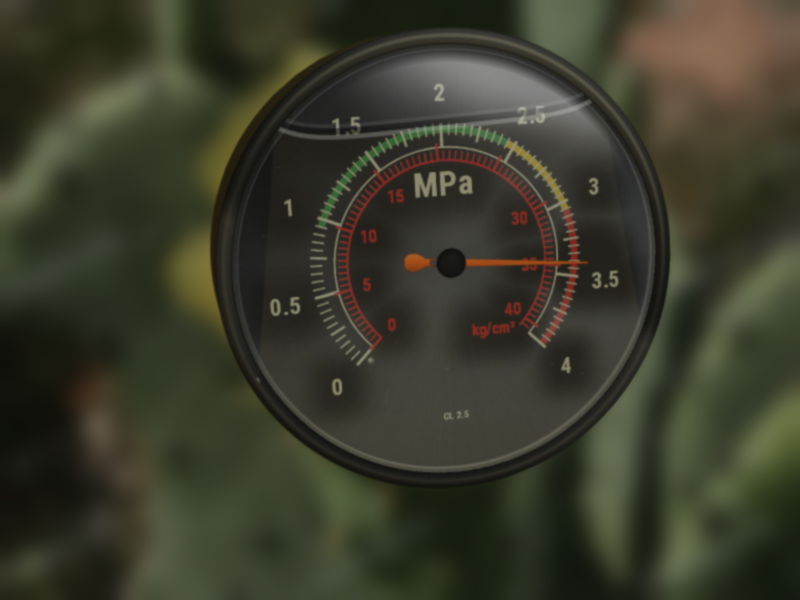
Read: value=3.4 unit=MPa
